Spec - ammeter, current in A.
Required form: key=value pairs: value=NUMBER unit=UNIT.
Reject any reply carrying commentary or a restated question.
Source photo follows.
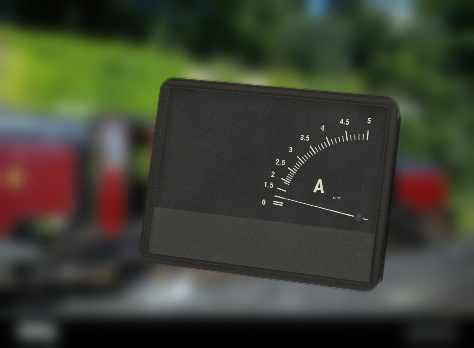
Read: value=1 unit=A
